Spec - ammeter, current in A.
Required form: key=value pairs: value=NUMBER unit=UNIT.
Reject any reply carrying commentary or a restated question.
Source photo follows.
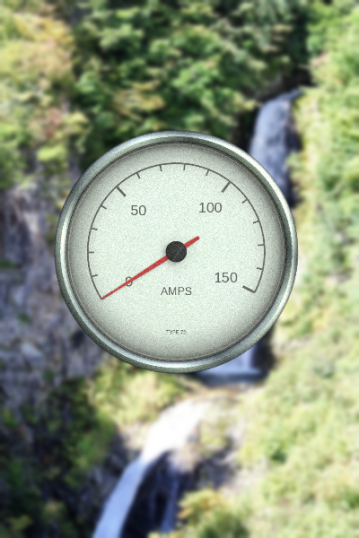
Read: value=0 unit=A
